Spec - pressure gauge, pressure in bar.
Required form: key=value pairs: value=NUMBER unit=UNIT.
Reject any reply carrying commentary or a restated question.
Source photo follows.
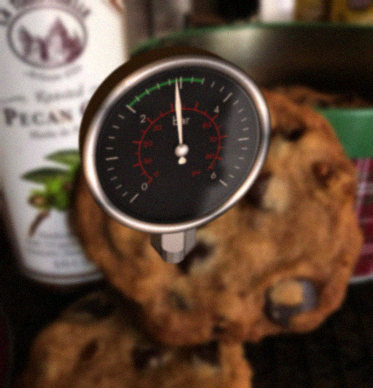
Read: value=2.9 unit=bar
